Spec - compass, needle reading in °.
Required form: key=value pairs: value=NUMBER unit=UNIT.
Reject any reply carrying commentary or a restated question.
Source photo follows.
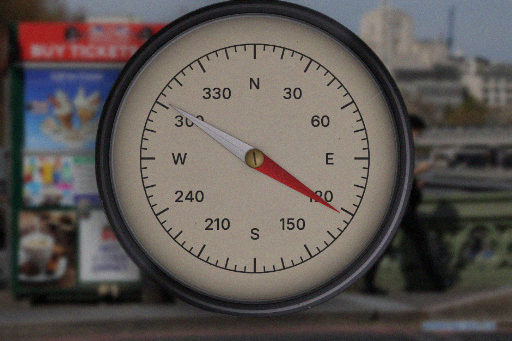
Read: value=122.5 unit=°
